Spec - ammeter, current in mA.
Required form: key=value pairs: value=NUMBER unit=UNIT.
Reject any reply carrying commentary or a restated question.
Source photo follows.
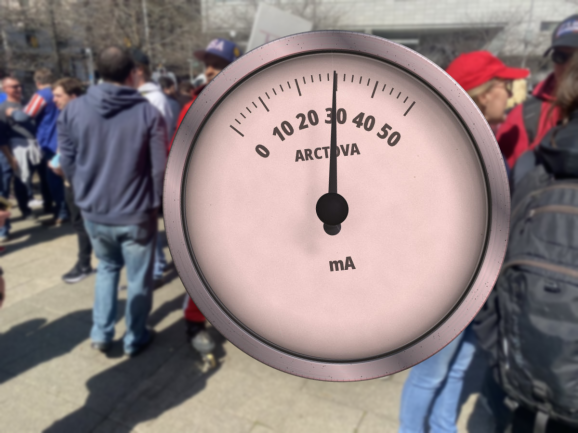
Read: value=30 unit=mA
